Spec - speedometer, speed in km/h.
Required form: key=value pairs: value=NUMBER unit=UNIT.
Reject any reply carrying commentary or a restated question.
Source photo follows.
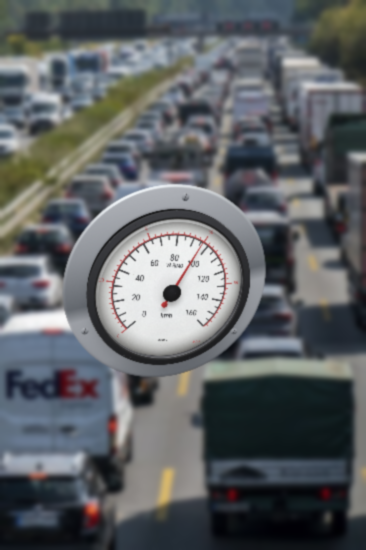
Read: value=95 unit=km/h
